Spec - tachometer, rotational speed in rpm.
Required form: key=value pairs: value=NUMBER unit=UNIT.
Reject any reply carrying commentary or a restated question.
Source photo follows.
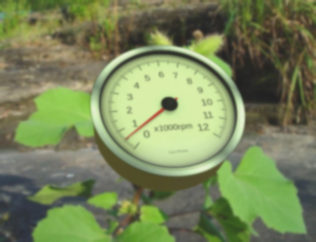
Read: value=500 unit=rpm
